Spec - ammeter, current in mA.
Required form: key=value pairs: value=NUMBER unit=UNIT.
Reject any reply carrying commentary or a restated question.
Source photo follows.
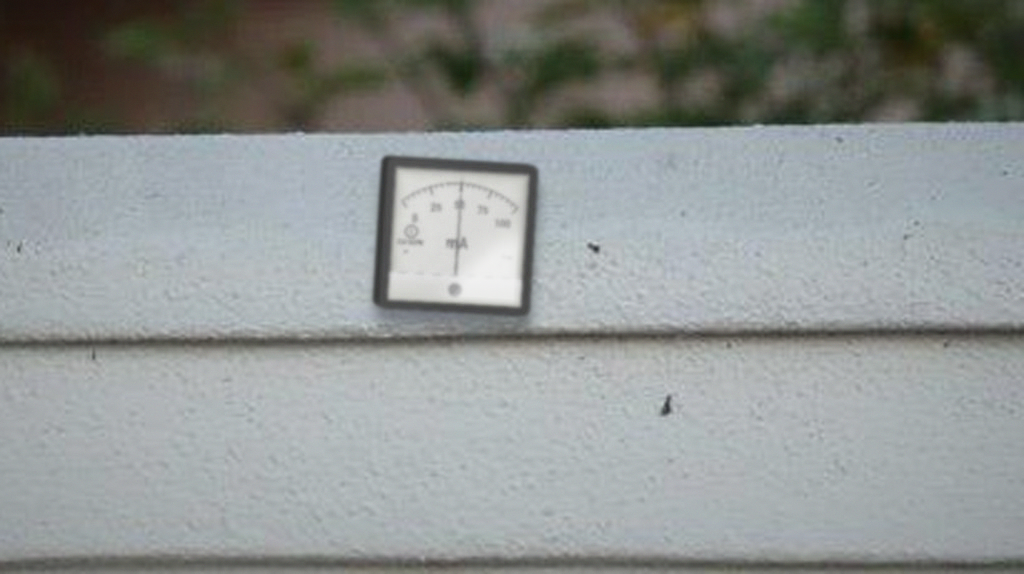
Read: value=50 unit=mA
